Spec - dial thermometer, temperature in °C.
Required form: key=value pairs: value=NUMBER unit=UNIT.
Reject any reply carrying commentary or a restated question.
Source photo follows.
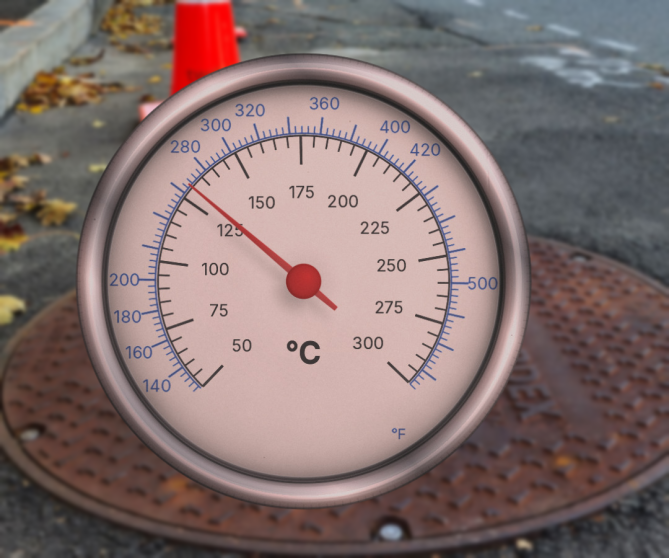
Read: value=130 unit=°C
